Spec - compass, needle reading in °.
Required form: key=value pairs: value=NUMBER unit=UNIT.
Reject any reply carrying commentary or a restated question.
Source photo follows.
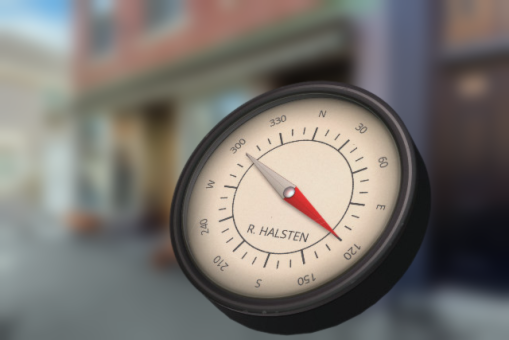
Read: value=120 unit=°
